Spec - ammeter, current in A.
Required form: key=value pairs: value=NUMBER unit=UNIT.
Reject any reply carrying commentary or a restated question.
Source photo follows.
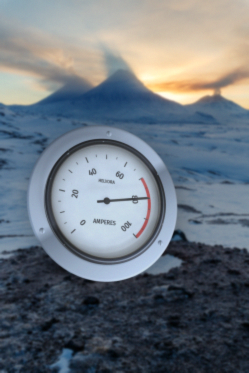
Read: value=80 unit=A
